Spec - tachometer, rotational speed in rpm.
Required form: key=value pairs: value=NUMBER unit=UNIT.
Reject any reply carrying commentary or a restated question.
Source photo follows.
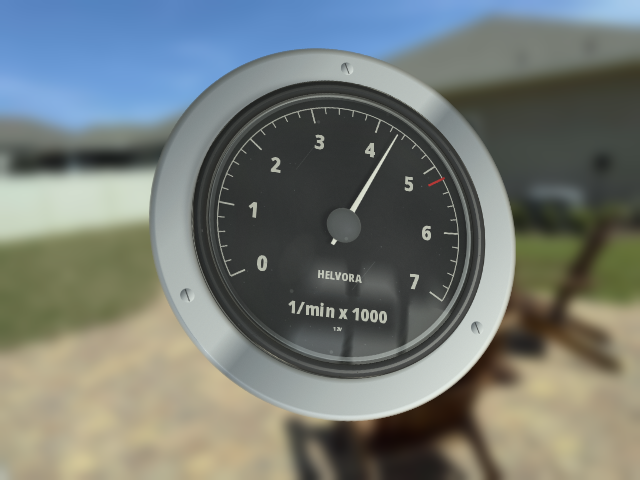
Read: value=4300 unit=rpm
